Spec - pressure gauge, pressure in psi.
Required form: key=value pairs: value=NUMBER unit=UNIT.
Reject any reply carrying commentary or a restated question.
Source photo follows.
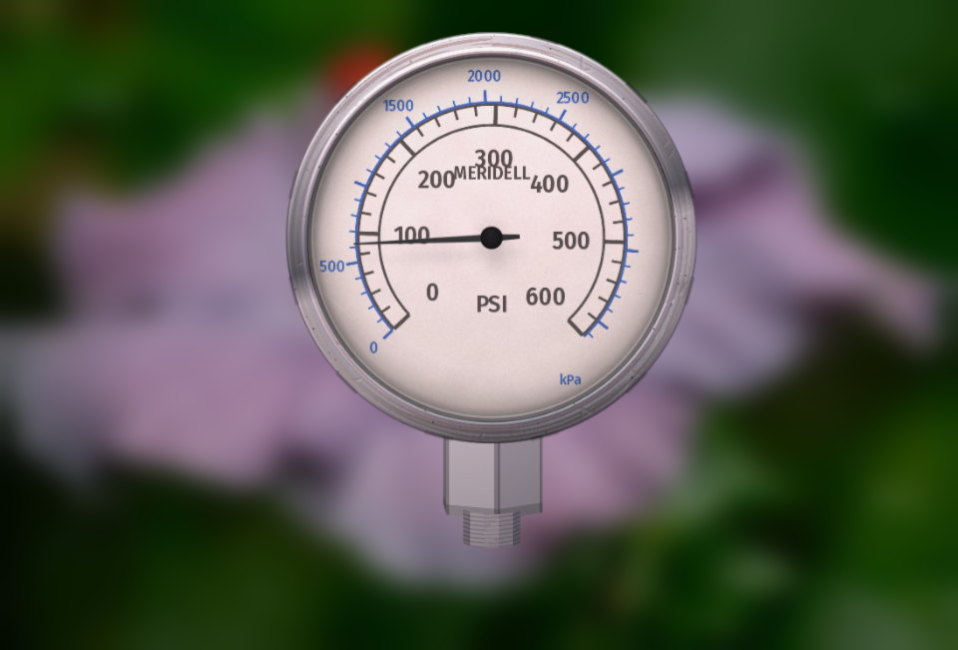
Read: value=90 unit=psi
